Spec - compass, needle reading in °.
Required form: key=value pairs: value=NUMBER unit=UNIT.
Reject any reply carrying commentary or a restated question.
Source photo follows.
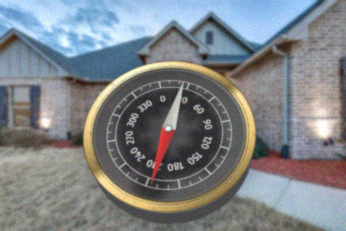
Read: value=205 unit=°
